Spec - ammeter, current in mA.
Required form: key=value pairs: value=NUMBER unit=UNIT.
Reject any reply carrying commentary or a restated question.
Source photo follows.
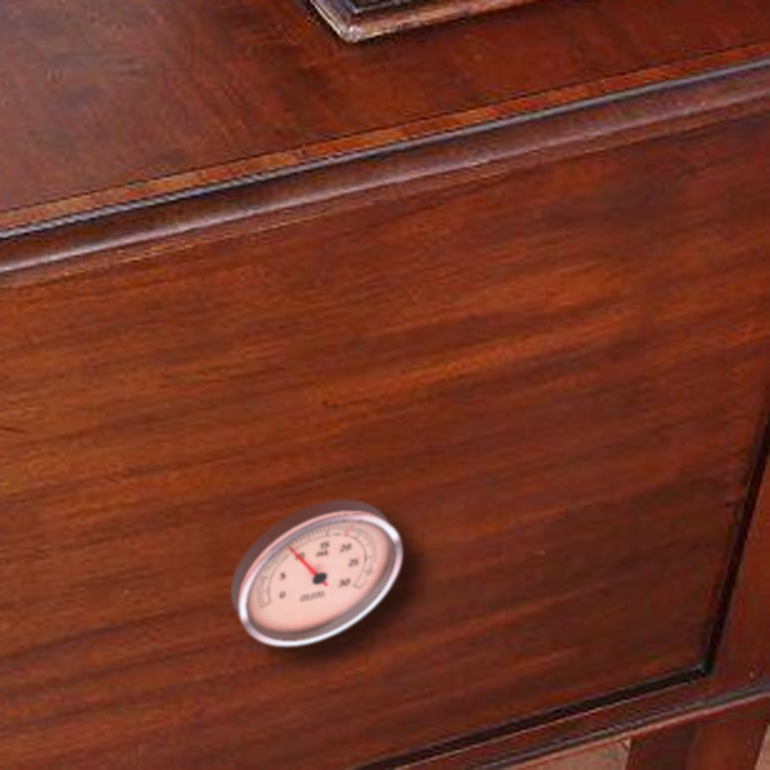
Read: value=10 unit=mA
